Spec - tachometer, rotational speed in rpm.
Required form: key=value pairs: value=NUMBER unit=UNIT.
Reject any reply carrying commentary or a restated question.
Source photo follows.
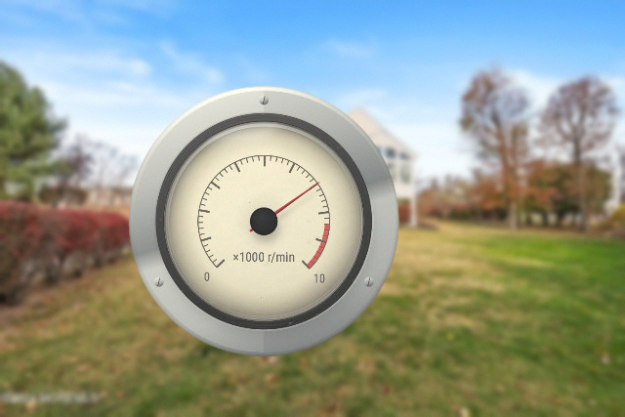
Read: value=7000 unit=rpm
